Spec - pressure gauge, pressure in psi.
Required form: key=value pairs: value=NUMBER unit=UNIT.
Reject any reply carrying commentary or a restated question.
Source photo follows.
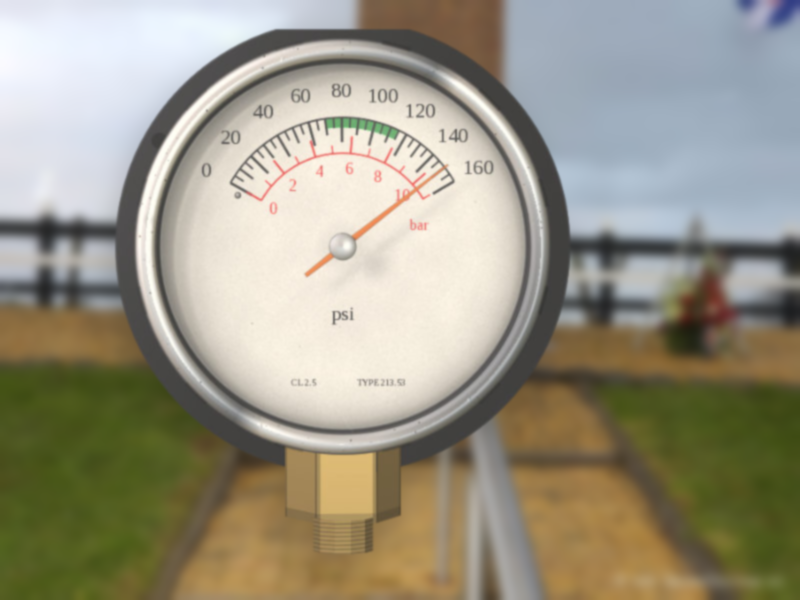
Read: value=150 unit=psi
